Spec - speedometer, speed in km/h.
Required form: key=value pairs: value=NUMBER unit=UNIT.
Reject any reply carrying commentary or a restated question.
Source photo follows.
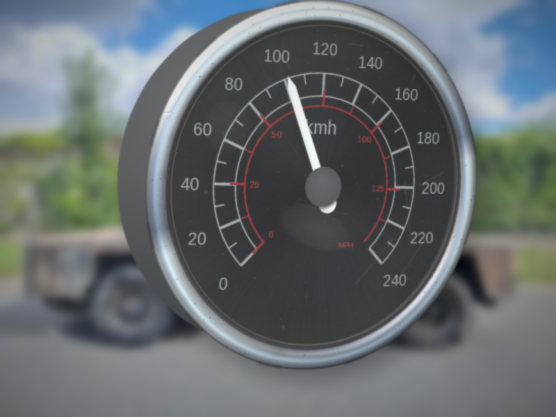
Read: value=100 unit=km/h
